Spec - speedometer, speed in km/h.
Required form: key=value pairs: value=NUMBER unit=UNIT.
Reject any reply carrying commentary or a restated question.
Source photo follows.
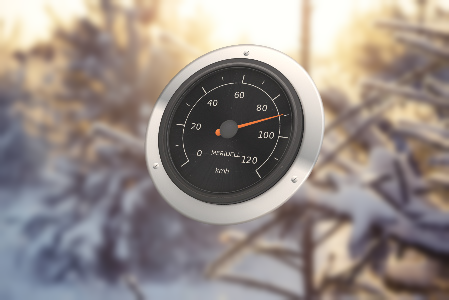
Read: value=90 unit=km/h
